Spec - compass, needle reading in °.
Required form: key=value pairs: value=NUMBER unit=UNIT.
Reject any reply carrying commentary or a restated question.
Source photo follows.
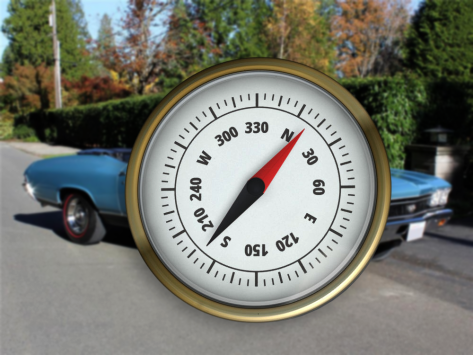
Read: value=10 unit=°
